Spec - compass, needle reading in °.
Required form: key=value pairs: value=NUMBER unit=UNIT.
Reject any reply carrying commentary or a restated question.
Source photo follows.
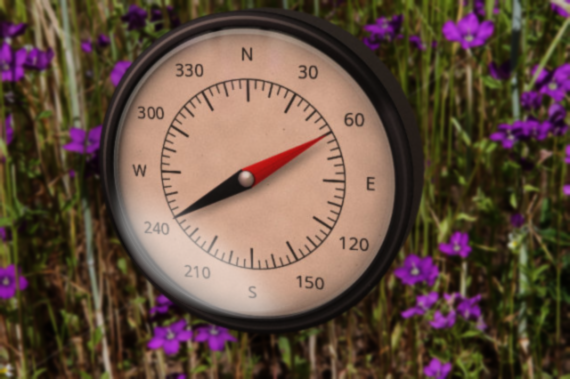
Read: value=60 unit=°
